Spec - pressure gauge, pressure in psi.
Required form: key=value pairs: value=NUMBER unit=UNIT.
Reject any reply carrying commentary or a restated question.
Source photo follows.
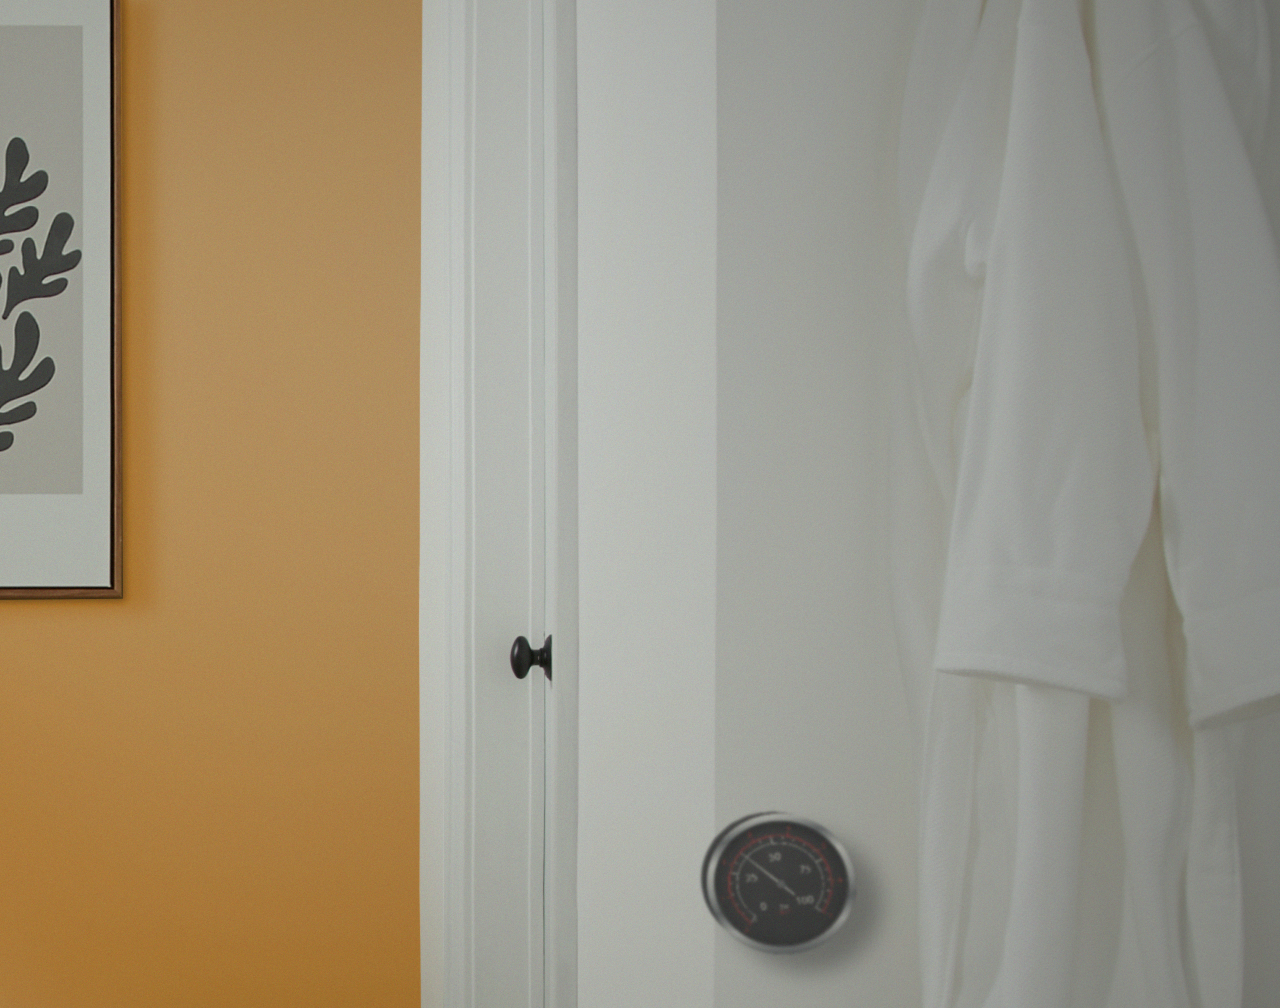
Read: value=35 unit=psi
